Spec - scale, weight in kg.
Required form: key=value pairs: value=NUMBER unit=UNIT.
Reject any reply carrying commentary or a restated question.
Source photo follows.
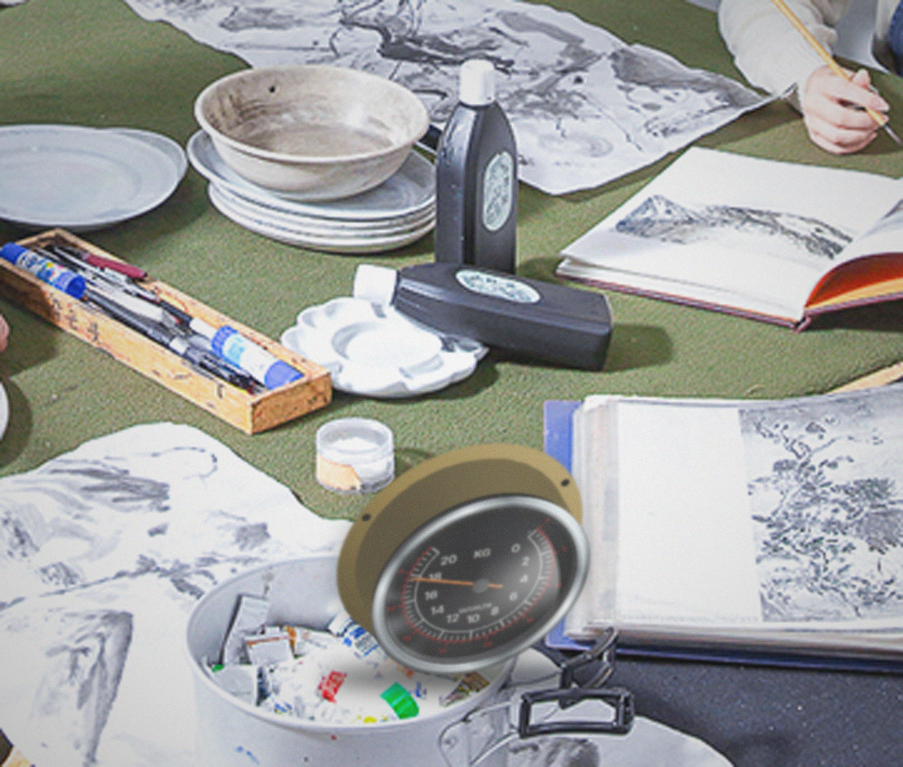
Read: value=18 unit=kg
